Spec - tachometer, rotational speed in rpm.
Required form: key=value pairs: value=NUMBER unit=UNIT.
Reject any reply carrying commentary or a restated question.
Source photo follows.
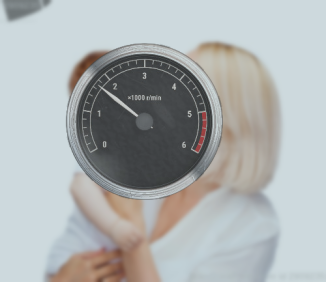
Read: value=1700 unit=rpm
